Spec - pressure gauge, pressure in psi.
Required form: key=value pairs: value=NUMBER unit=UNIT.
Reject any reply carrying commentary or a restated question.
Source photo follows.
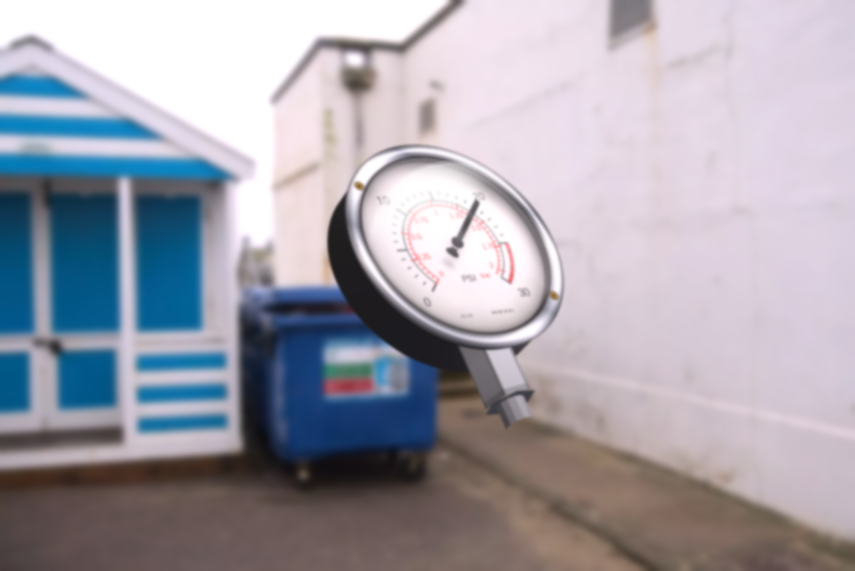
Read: value=20 unit=psi
